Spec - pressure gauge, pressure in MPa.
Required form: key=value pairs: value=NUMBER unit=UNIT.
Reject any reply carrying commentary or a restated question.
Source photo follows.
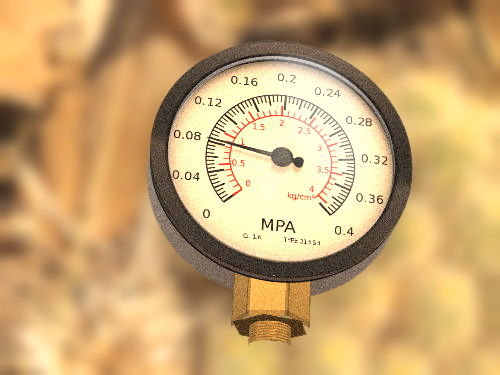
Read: value=0.08 unit=MPa
